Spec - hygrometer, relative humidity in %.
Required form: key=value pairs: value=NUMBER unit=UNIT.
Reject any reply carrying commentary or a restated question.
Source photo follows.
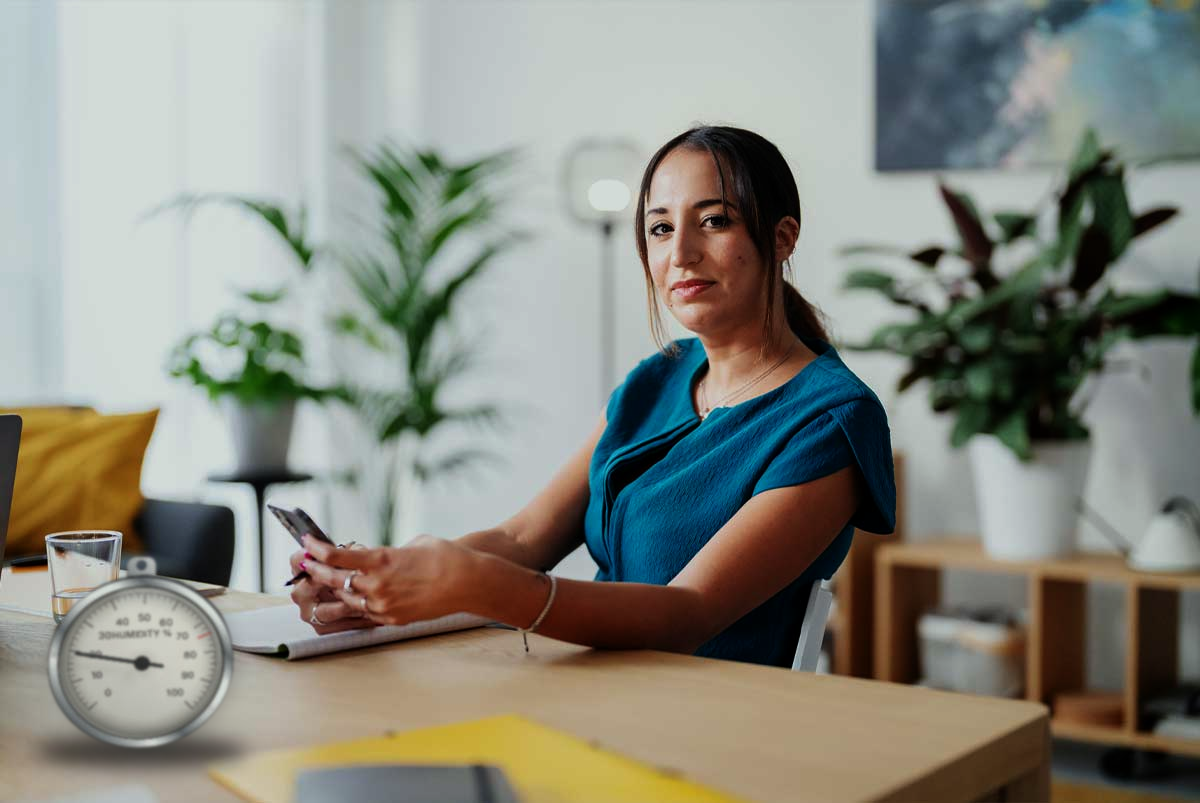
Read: value=20 unit=%
